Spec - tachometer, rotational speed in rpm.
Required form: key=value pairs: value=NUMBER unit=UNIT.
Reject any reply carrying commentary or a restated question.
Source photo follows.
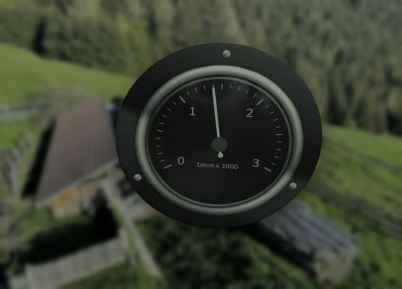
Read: value=1400 unit=rpm
